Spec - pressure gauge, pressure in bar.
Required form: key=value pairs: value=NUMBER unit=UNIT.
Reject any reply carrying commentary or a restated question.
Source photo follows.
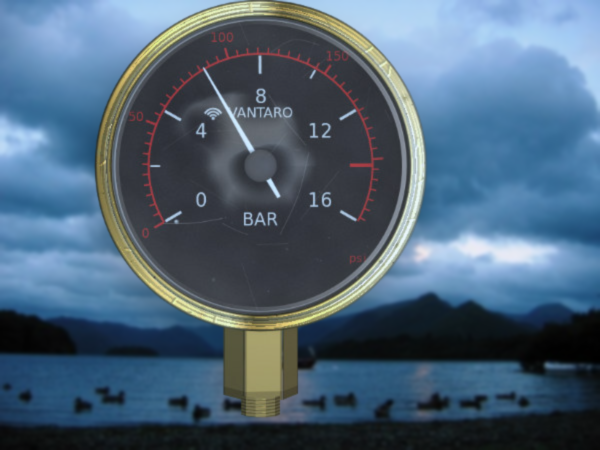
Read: value=6 unit=bar
